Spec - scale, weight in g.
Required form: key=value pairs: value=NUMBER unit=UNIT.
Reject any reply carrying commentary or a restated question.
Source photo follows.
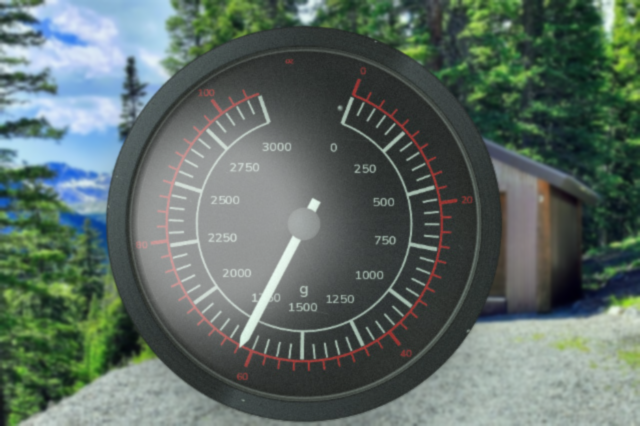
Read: value=1750 unit=g
